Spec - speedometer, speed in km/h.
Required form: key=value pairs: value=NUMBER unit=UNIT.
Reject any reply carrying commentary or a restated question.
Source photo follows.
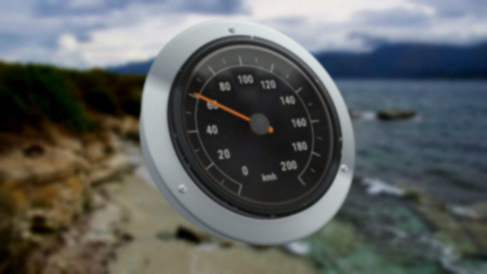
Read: value=60 unit=km/h
